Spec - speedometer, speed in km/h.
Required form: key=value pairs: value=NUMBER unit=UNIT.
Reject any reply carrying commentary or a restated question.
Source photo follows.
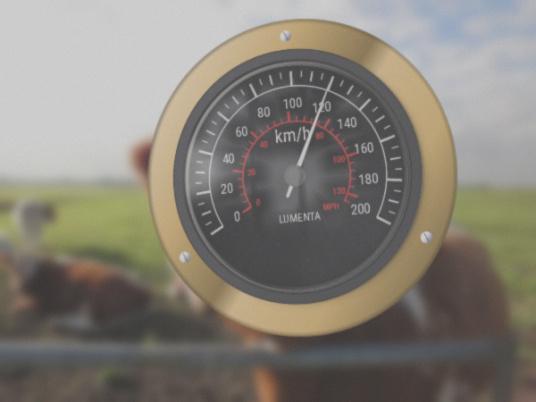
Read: value=120 unit=km/h
